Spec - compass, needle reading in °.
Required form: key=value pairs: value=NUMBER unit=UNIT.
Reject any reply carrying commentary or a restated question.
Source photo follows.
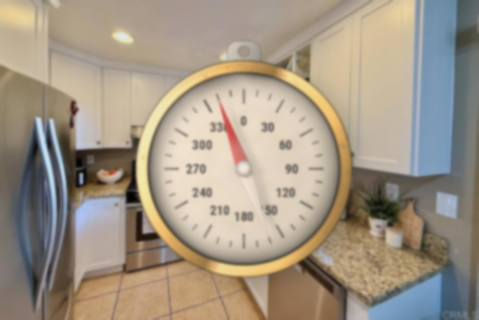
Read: value=340 unit=°
